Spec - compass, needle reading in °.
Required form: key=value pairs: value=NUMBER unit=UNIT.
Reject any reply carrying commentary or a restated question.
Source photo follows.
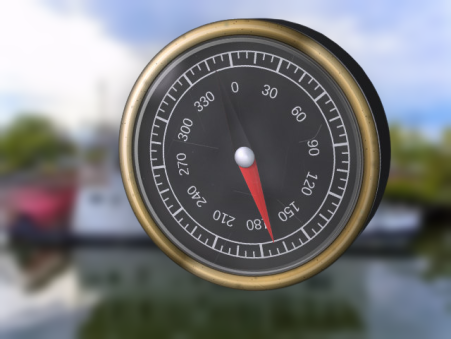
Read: value=170 unit=°
